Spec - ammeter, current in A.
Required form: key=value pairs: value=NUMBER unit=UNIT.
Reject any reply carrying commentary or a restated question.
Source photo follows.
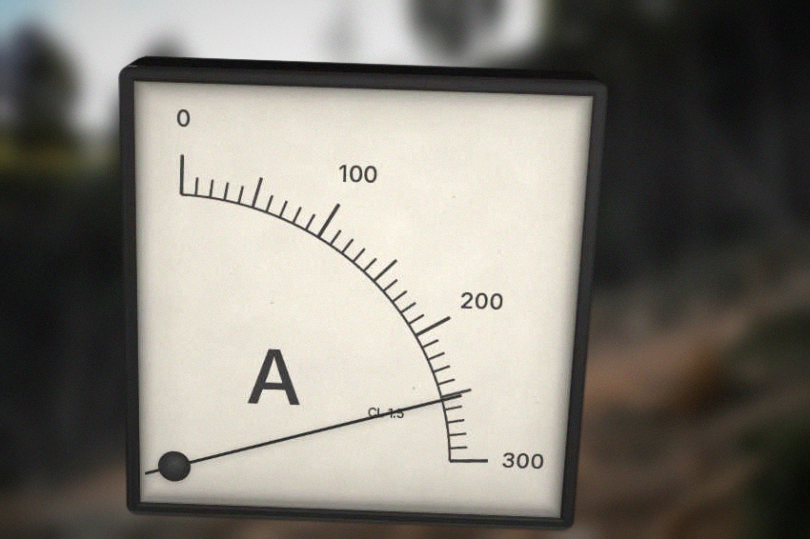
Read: value=250 unit=A
